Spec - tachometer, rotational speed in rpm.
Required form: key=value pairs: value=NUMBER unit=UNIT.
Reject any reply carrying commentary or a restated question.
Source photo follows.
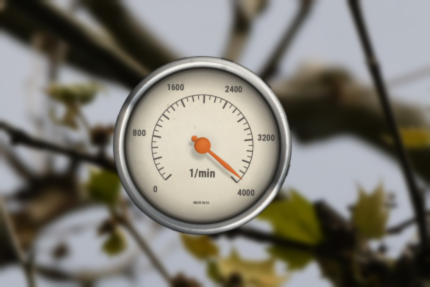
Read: value=3900 unit=rpm
